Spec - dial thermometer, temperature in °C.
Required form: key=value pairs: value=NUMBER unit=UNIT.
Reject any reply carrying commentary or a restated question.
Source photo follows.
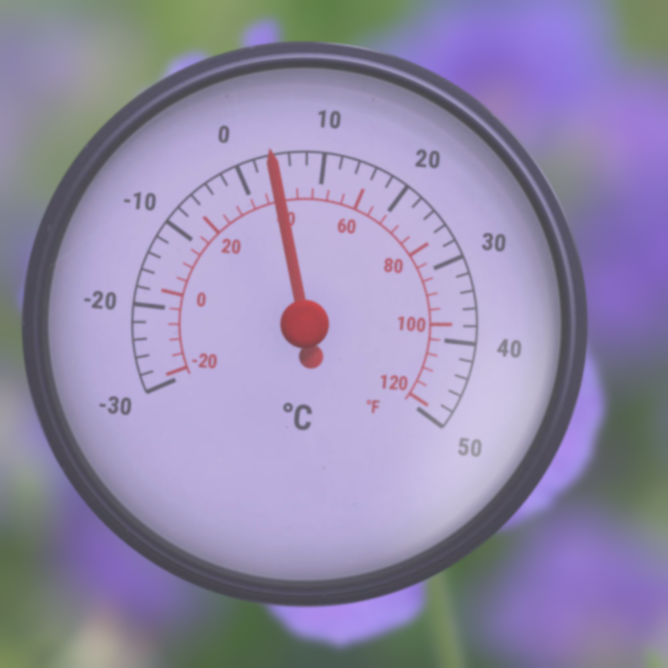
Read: value=4 unit=°C
